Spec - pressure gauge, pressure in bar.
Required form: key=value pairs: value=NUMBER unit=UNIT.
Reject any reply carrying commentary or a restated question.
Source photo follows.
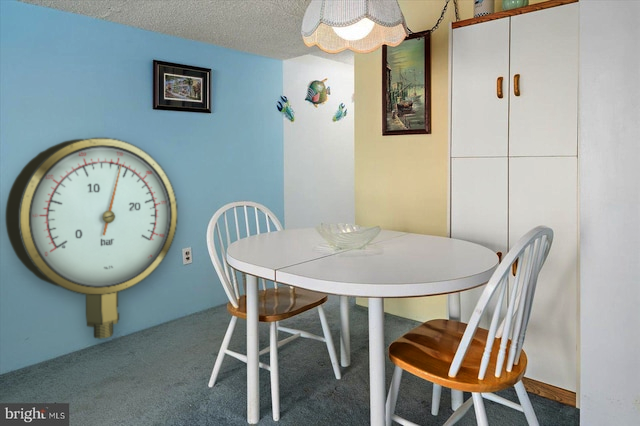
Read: value=14 unit=bar
